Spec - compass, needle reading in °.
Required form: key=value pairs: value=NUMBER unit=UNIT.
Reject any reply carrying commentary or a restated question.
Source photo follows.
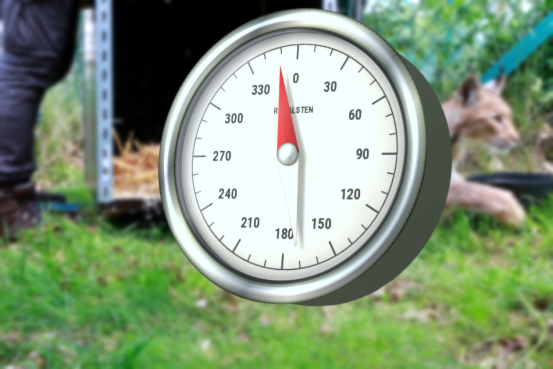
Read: value=350 unit=°
